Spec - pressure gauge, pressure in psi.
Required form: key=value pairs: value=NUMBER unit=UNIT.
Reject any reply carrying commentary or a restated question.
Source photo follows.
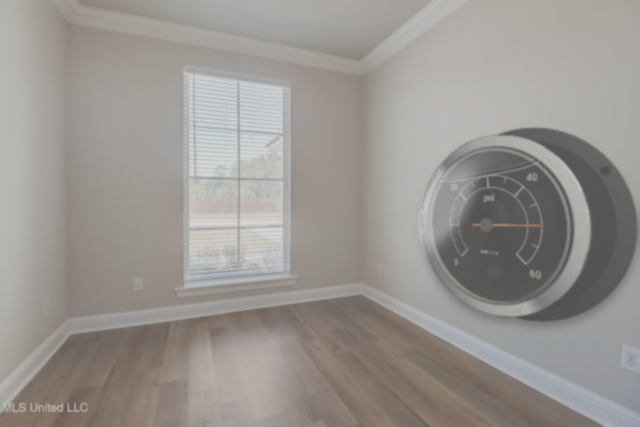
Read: value=50 unit=psi
